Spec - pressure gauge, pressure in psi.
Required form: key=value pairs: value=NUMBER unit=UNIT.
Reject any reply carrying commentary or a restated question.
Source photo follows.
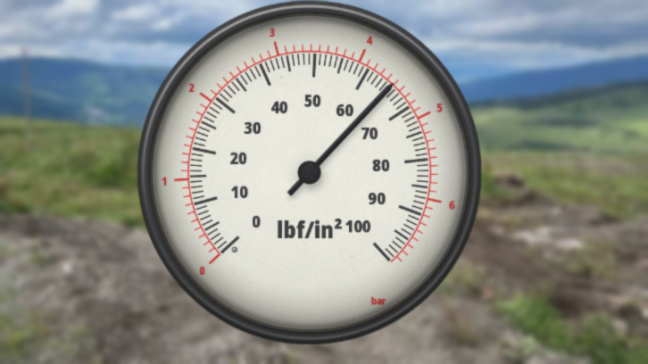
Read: value=65 unit=psi
